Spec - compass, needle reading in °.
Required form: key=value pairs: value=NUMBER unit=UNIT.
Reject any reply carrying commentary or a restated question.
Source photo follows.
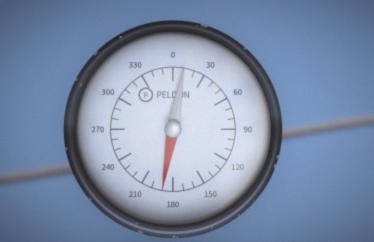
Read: value=190 unit=°
